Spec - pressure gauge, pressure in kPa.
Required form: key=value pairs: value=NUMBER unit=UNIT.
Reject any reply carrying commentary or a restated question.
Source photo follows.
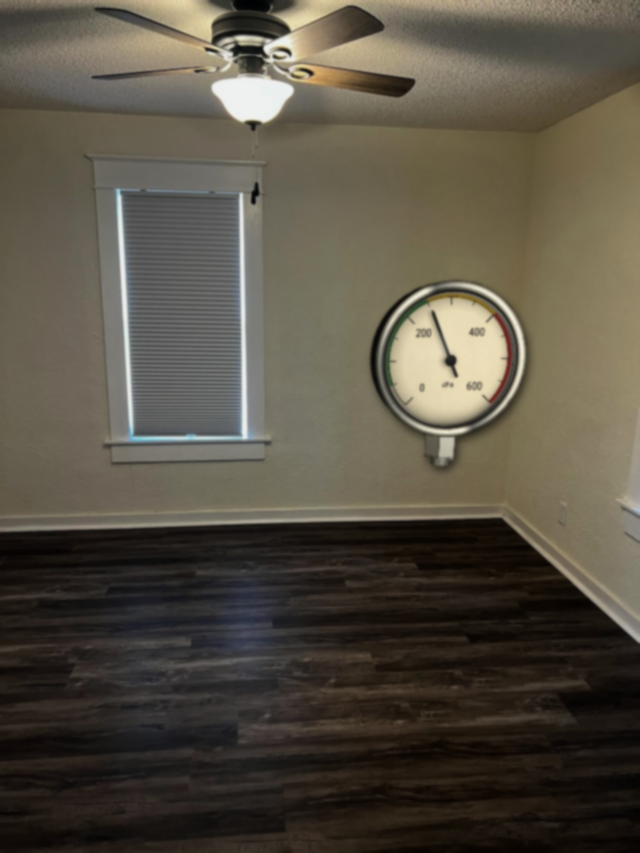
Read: value=250 unit=kPa
